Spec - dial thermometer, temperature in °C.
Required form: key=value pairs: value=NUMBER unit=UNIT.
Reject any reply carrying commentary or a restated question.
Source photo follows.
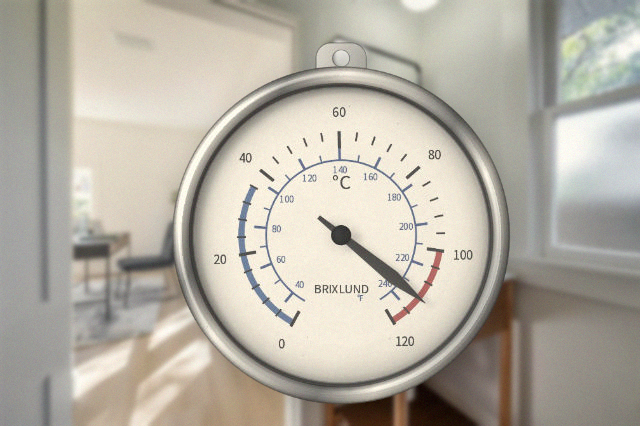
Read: value=112 unit=°C
